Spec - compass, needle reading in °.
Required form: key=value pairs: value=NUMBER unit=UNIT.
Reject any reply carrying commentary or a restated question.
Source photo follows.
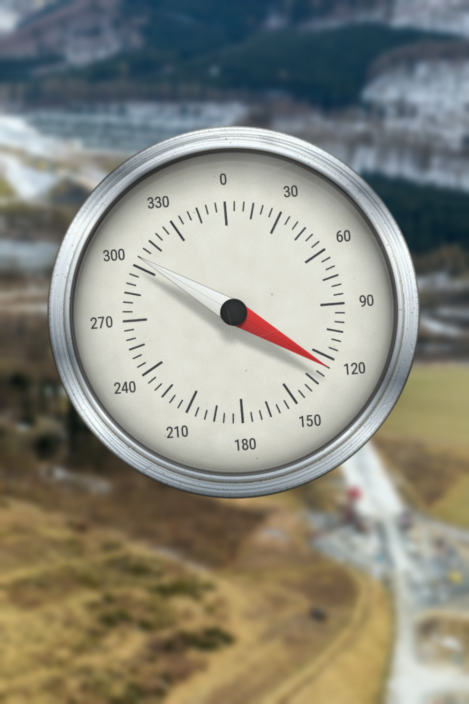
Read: value=125 unit=°
